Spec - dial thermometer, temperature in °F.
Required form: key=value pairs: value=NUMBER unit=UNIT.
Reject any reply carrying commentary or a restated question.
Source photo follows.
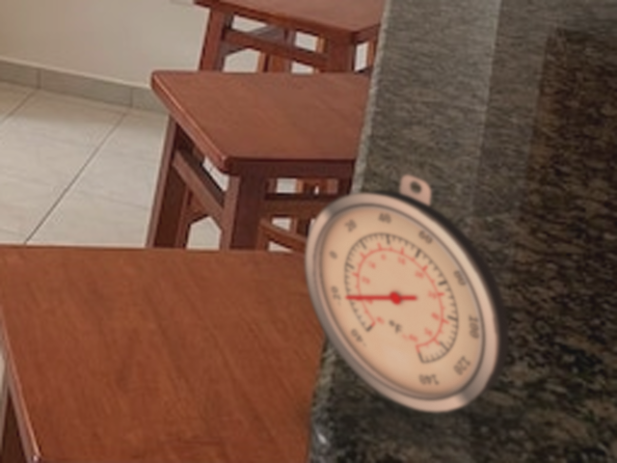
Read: value=-20 unit=°F
